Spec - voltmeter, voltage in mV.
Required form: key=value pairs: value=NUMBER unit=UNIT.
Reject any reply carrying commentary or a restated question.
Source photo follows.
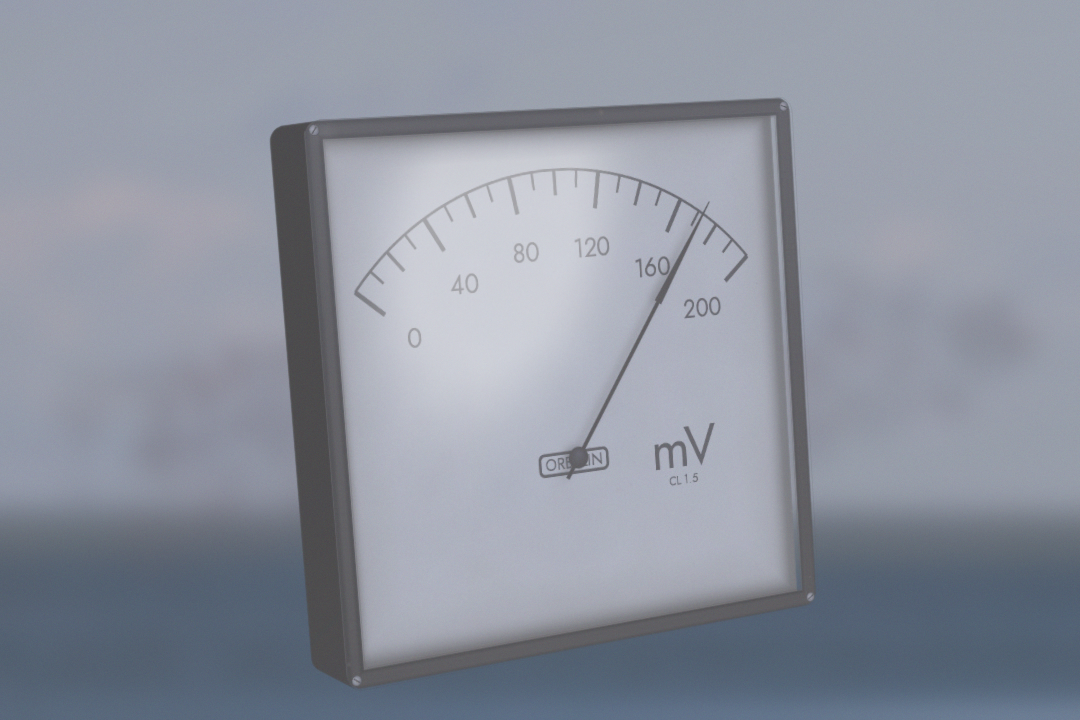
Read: value=170 unit=mV
